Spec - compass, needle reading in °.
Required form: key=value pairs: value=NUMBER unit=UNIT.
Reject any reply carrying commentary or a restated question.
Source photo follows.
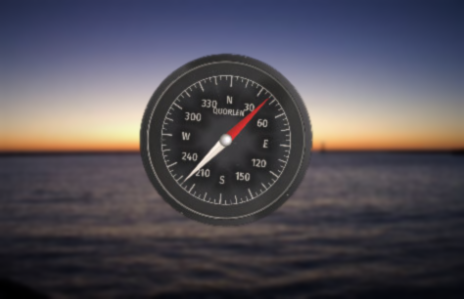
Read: value=40 unit=°
